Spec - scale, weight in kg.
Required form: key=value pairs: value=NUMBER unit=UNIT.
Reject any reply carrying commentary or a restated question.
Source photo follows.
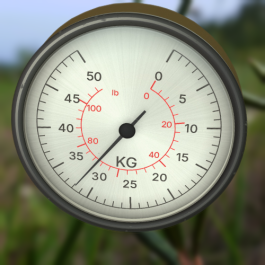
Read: value=32 unit=kg
